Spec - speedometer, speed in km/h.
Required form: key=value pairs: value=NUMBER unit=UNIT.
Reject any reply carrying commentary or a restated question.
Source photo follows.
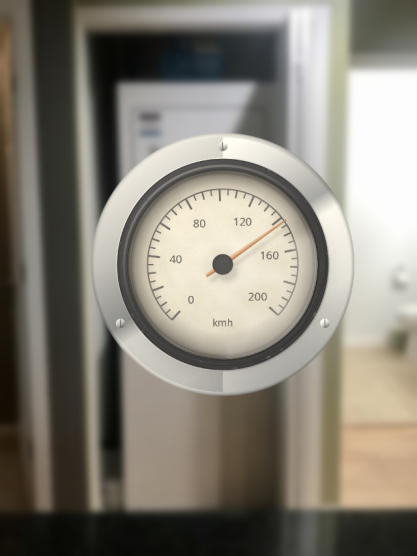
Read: value=142.5 unit=km/h
